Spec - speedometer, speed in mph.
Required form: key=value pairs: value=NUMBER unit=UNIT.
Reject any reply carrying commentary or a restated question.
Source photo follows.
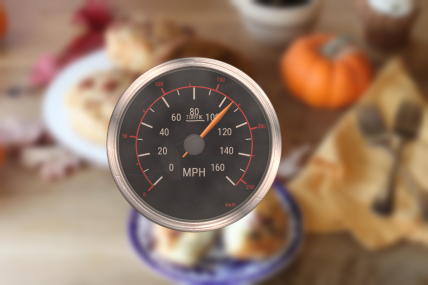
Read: value=105 unit=mph
